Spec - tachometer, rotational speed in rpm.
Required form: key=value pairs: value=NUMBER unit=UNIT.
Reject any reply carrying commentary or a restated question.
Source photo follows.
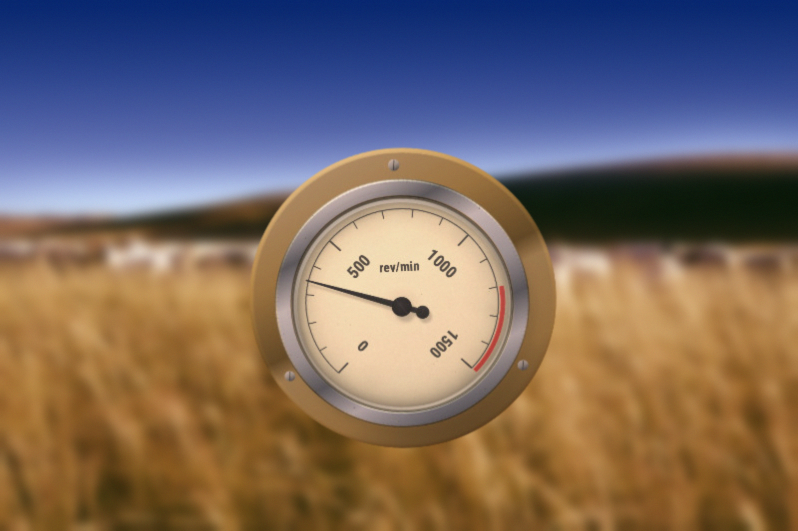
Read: value=350 unit=rpm
